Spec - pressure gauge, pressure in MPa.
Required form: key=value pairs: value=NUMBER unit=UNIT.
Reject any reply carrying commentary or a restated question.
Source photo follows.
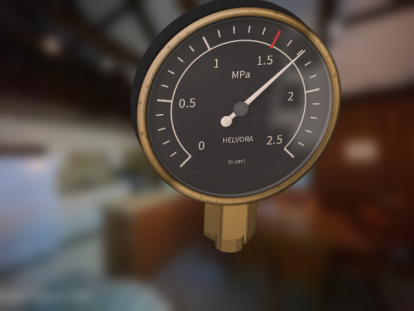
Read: value=1.7 unit=MPa
